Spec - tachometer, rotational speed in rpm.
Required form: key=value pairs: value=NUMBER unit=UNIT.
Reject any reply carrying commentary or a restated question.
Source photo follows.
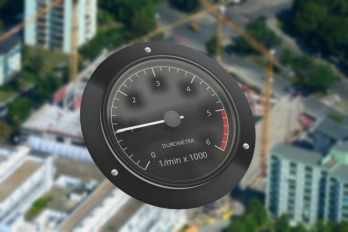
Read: value=1000 unit=rpm
